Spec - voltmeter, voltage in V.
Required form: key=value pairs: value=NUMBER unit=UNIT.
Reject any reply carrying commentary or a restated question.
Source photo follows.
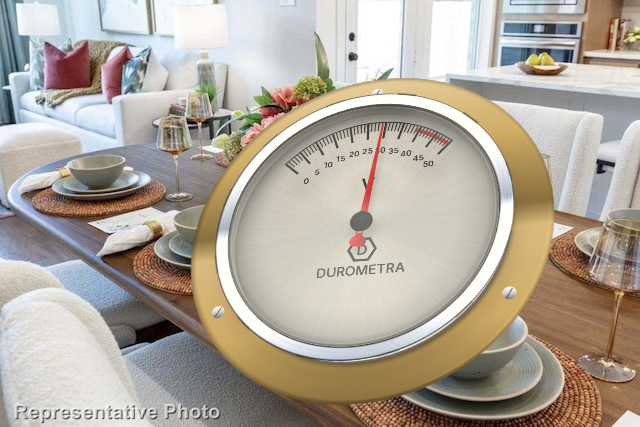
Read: value=30 unit=V
